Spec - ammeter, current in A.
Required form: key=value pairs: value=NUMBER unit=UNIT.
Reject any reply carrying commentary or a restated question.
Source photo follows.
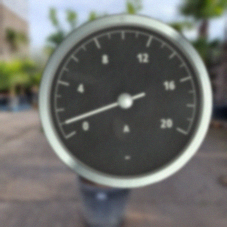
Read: value=1 unit=A
